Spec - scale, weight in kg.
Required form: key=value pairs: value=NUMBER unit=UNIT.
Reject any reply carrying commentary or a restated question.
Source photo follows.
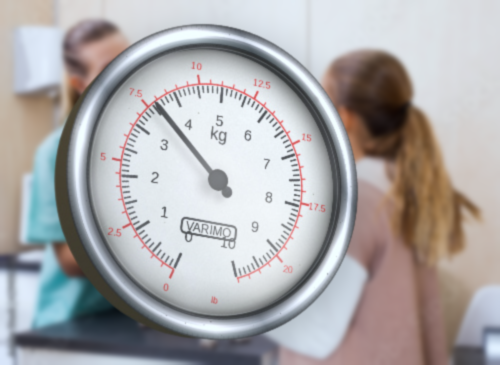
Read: value=3.5 unit=kg
